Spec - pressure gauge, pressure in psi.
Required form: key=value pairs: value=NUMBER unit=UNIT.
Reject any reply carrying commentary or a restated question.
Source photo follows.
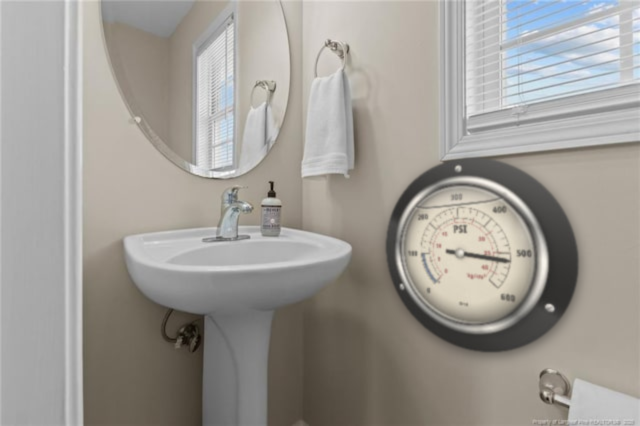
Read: value=520 unit=psi
